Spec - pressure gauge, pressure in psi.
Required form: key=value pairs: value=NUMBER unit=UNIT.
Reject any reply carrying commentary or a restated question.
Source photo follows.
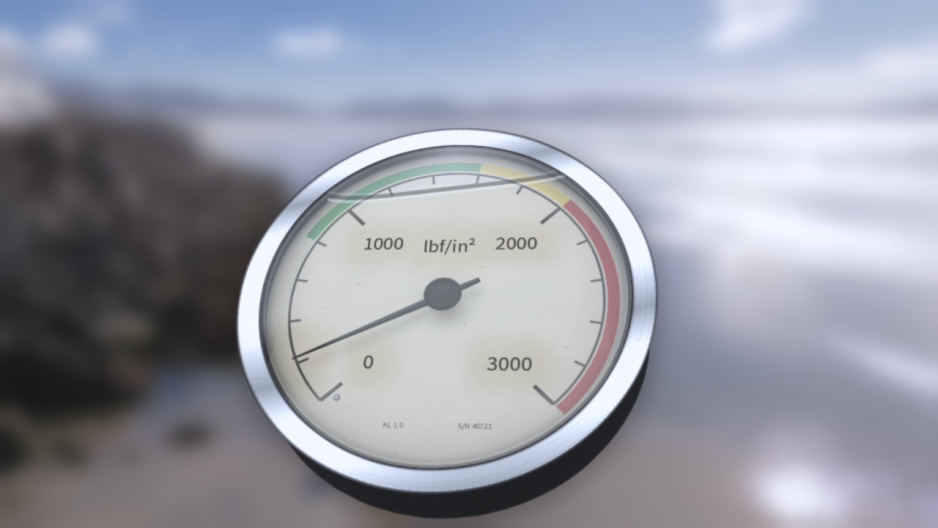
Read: value=200 unit=psi
